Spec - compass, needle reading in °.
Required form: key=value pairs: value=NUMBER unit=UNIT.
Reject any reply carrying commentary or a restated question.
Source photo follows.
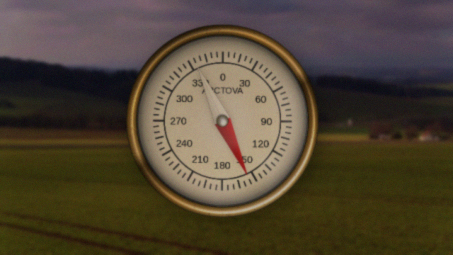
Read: value=155 unit=°
